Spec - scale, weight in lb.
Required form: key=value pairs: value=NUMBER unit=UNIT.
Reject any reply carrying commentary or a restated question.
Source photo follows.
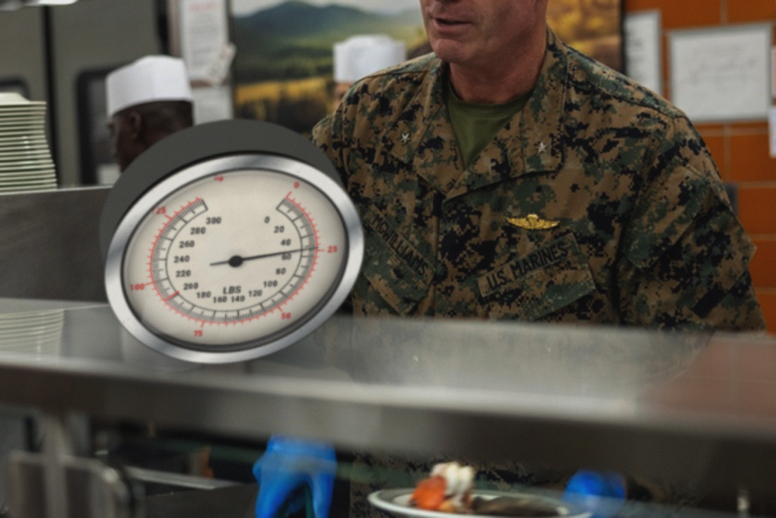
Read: value=50 unit=lb
